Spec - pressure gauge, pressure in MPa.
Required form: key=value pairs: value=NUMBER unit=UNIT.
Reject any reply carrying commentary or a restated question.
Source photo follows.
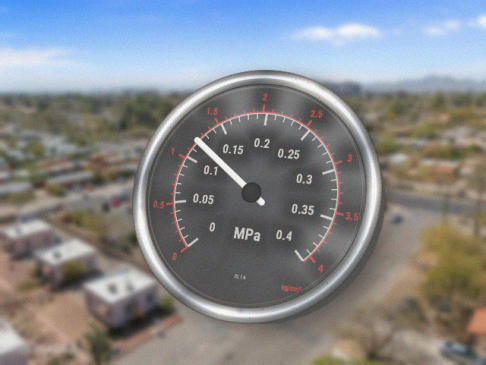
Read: value=0.12 unit=MPa
